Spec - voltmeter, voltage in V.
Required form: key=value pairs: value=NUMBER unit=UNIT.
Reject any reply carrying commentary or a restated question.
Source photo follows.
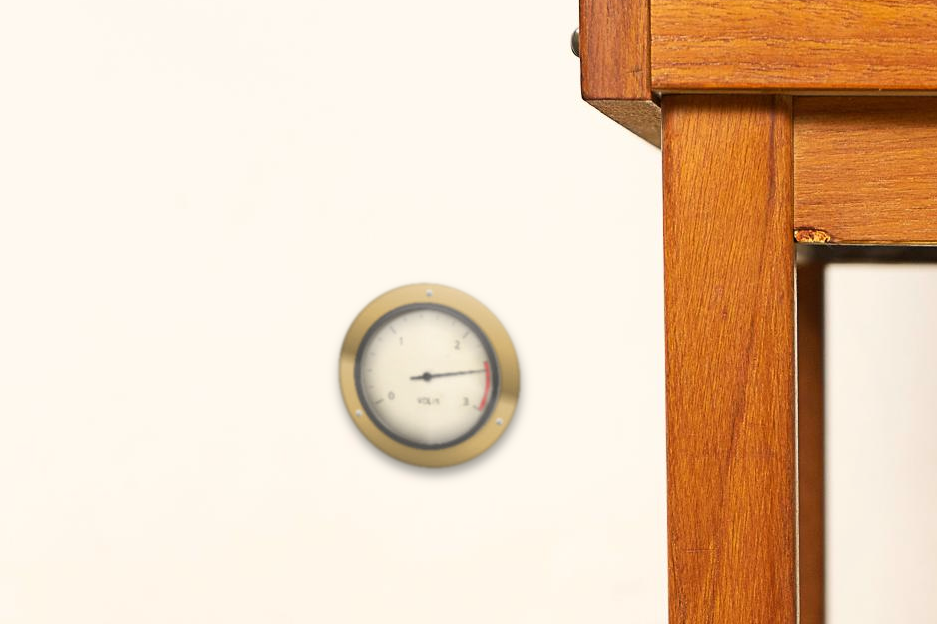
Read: value=2.5 unit=V
